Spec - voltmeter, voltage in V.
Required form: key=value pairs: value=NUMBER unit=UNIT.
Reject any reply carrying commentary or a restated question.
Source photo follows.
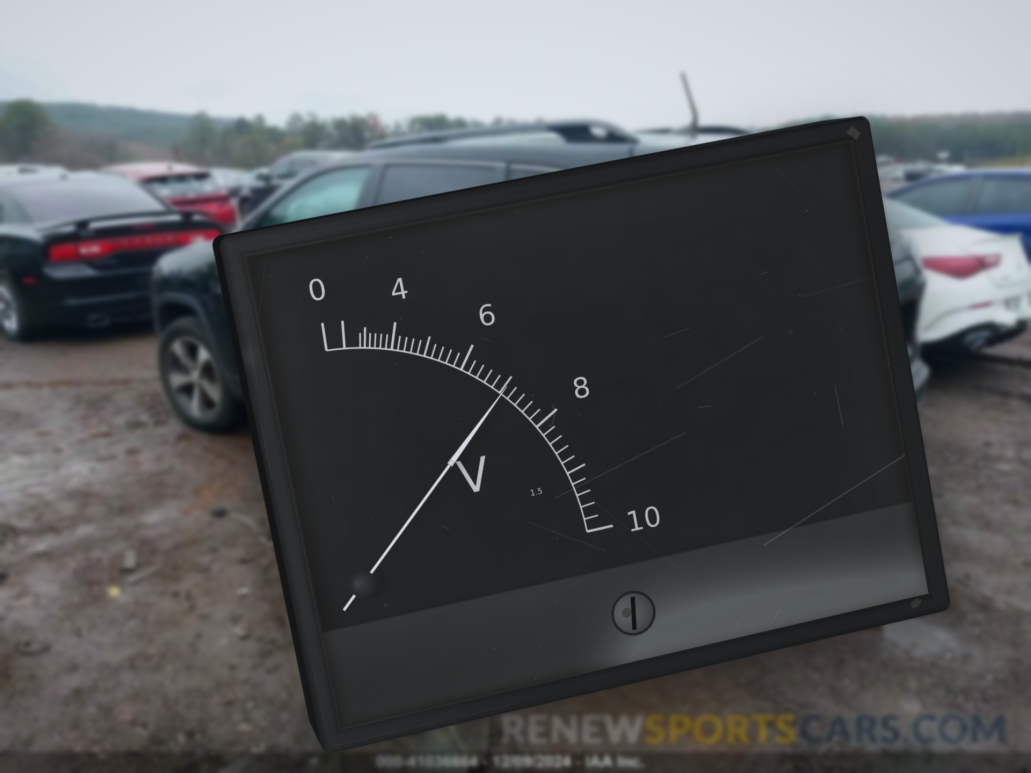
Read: value=7 unit=V
